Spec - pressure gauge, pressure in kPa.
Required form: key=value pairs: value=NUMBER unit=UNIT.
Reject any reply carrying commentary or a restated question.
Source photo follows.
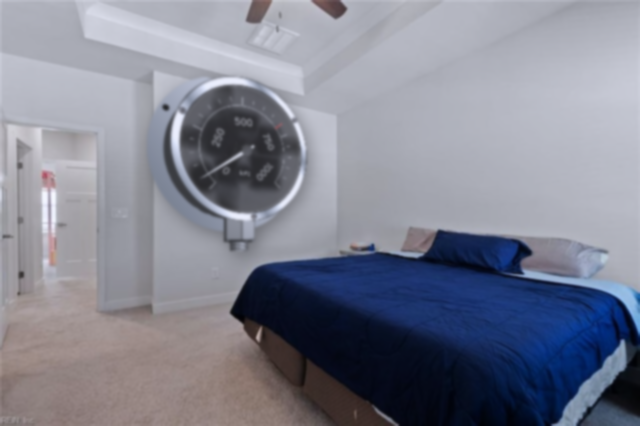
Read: value=50 unit=kPa
